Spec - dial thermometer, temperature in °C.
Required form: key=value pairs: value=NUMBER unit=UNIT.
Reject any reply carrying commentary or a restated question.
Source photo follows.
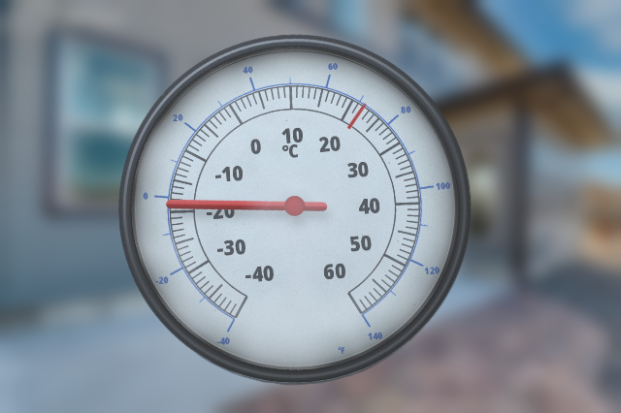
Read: value=-19 unit=°C
